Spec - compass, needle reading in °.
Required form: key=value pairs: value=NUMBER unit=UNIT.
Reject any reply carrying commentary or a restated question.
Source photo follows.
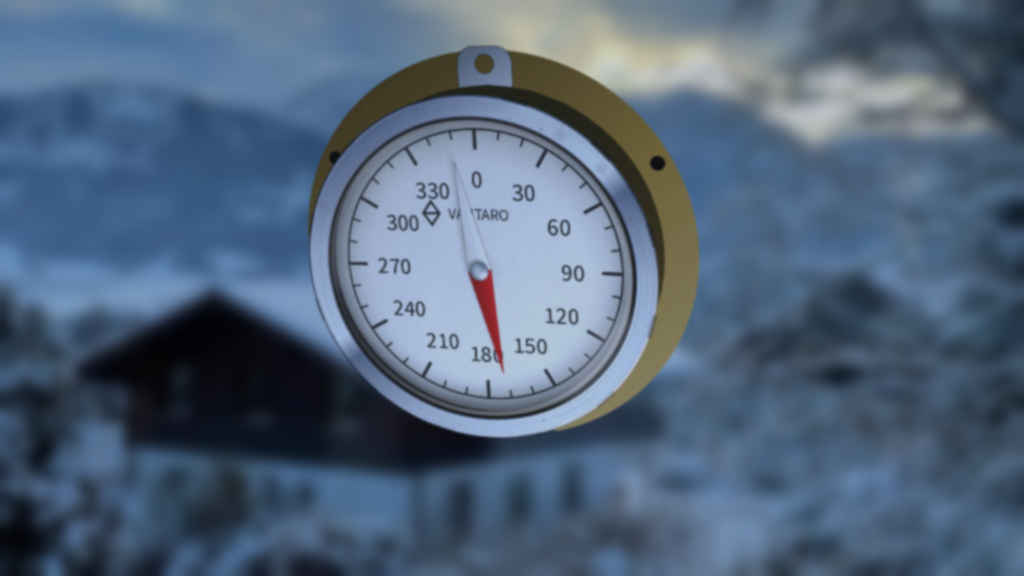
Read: value=170 unit=°
